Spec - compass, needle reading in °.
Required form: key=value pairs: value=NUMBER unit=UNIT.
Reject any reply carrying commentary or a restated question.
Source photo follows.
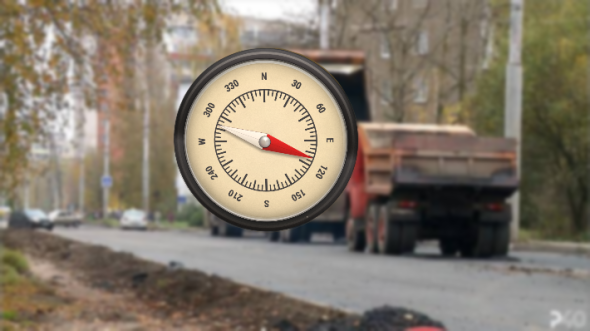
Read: value=110 unit=°
